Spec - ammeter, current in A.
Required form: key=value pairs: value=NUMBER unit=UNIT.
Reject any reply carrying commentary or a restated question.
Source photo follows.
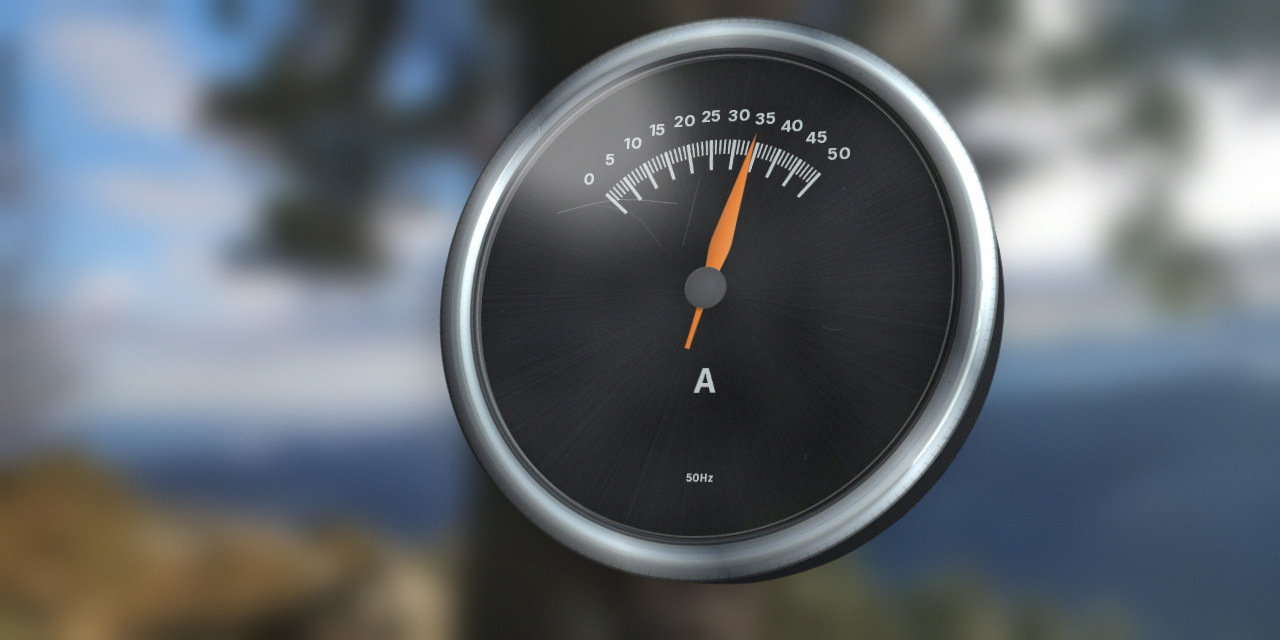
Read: value=35 unit=A
